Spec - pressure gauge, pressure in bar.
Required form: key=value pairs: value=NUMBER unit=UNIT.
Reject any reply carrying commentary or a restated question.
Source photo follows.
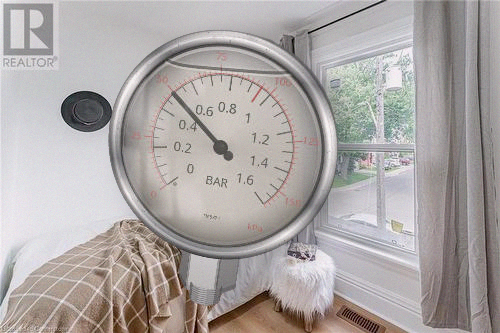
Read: value=0.5 unit=bar
